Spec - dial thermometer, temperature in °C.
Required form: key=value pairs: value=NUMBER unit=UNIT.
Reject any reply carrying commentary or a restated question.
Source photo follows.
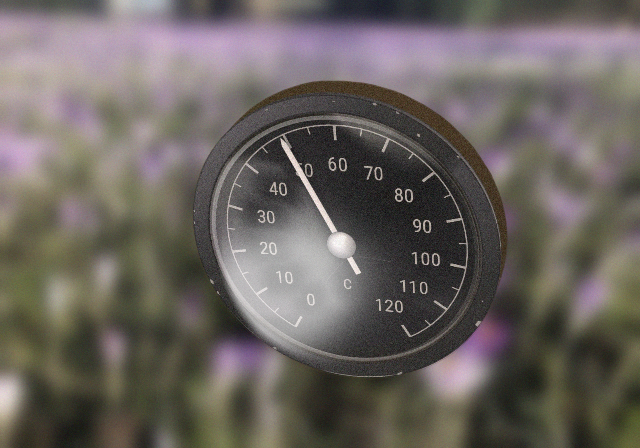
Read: value=50 unit=°C
